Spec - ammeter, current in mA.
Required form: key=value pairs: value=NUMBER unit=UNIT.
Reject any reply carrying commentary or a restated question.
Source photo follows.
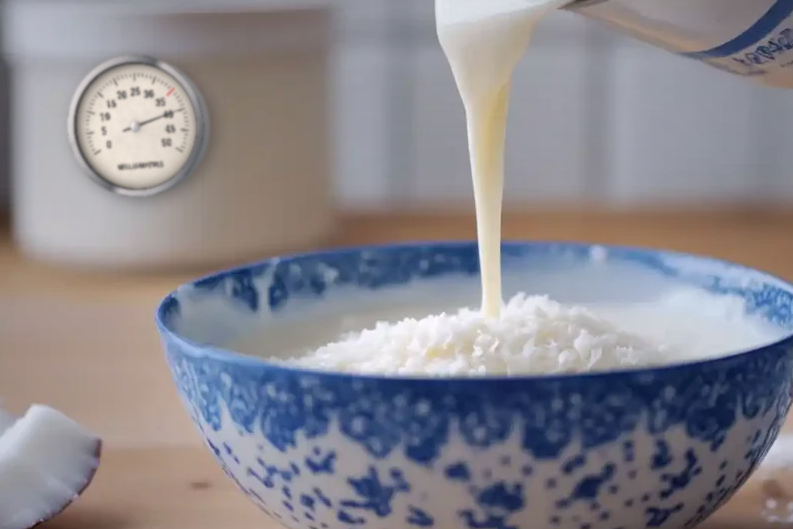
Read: value=40 unit=mA
